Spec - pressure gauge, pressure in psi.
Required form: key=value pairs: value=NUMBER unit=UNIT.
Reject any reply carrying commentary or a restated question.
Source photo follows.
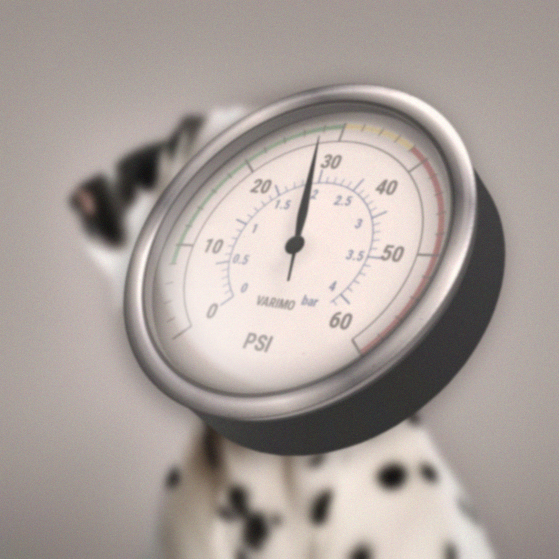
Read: value=28 unit=psi
